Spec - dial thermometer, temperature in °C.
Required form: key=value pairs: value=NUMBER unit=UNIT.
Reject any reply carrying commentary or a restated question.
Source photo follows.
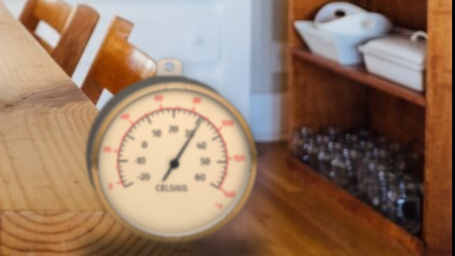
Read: value=30 unit=°C
